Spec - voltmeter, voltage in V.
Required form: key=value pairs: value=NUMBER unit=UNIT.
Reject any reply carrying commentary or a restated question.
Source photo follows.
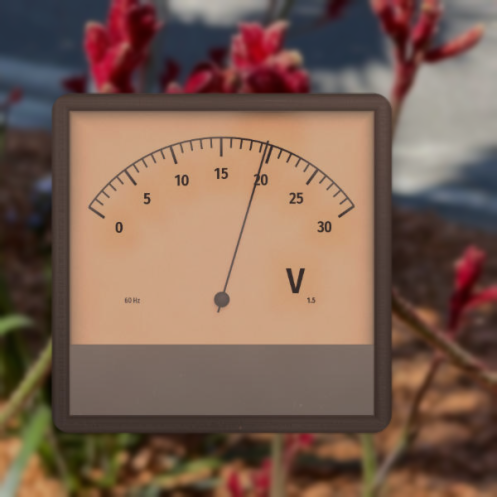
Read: value=19.5 unit=V
